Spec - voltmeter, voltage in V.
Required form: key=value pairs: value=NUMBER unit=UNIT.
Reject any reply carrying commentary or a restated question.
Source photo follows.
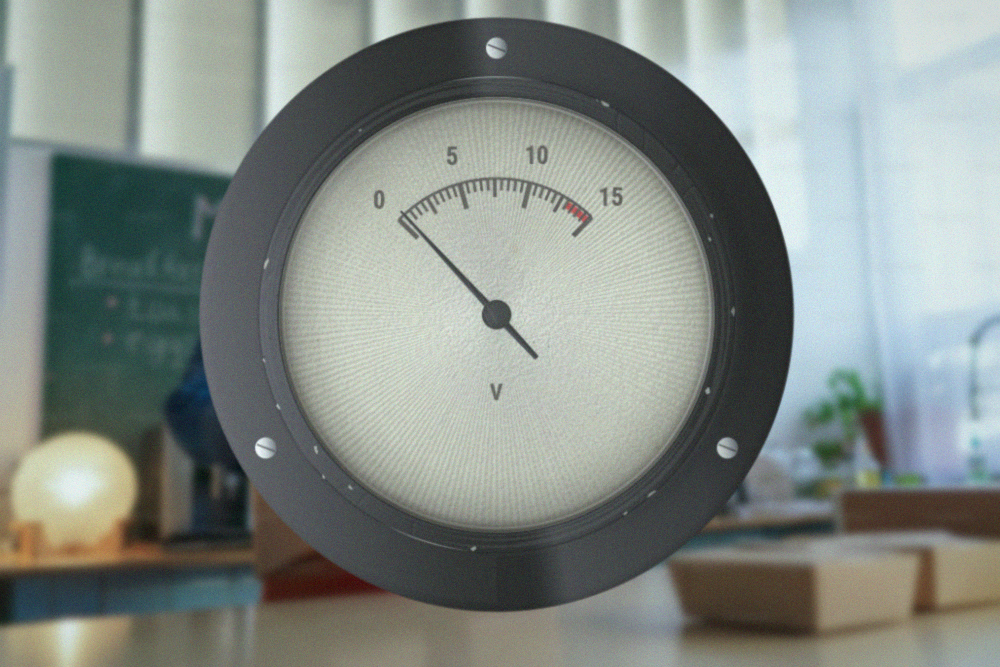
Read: value=0.5 unit=V
